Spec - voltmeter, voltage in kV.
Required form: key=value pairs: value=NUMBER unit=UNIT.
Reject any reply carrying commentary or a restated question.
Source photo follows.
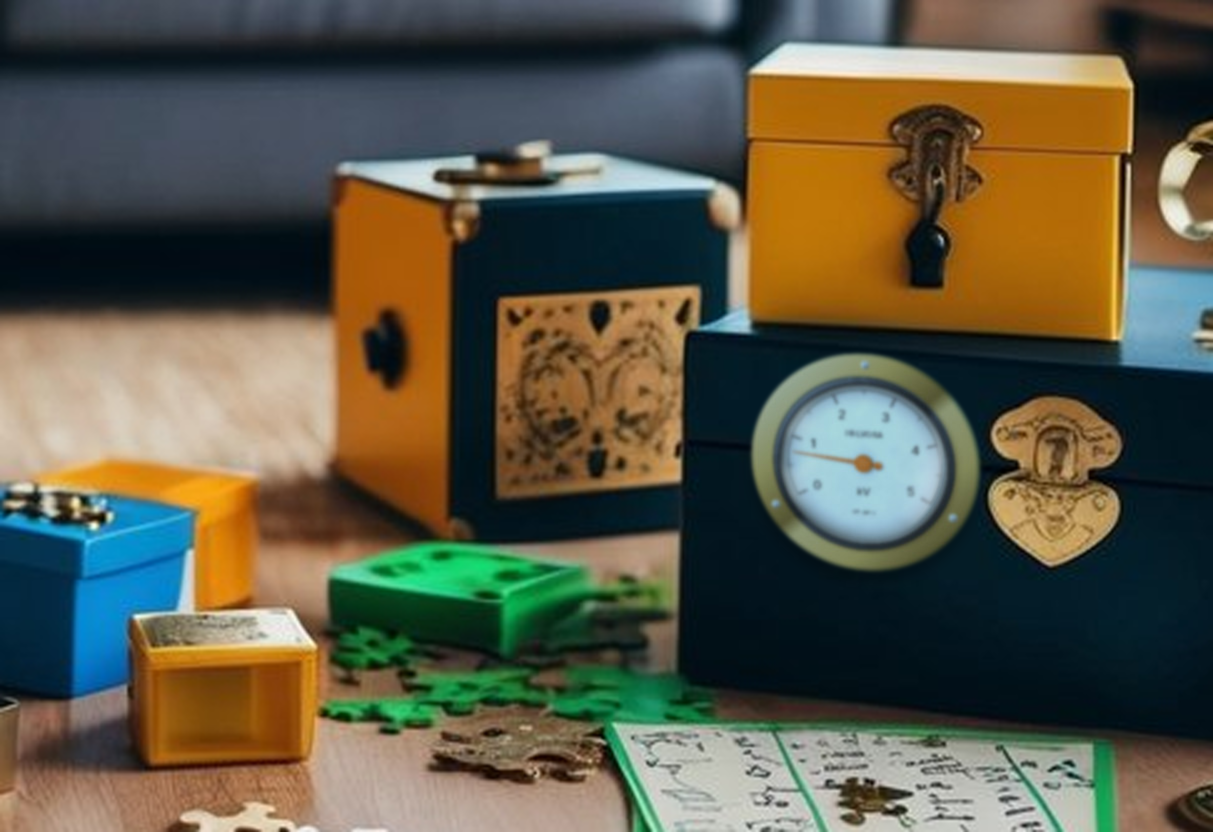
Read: value=0.75 unit=kV
